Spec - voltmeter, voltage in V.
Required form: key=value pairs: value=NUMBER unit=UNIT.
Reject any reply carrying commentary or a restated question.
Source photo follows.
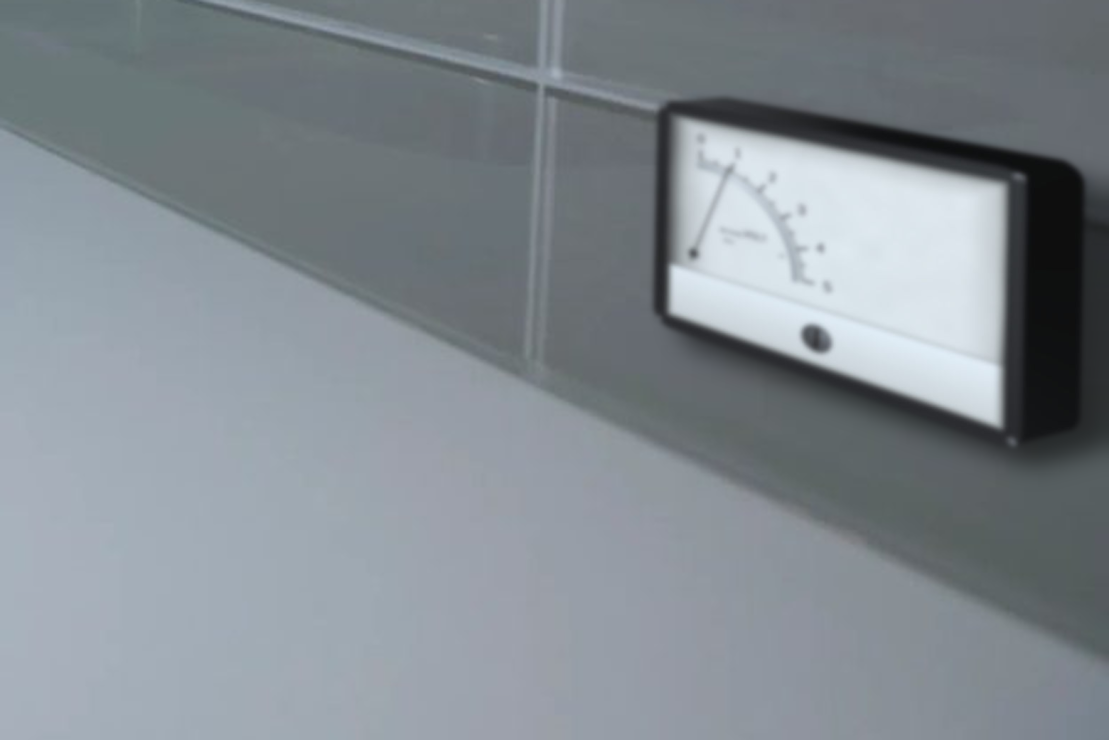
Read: value=1 unit=V
